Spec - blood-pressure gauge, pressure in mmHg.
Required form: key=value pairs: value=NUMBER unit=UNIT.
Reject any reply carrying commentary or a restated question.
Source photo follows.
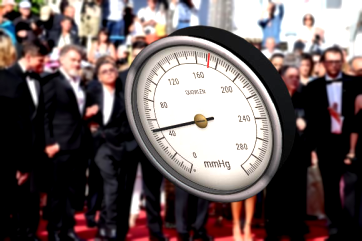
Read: value=50 unit=mmHg
